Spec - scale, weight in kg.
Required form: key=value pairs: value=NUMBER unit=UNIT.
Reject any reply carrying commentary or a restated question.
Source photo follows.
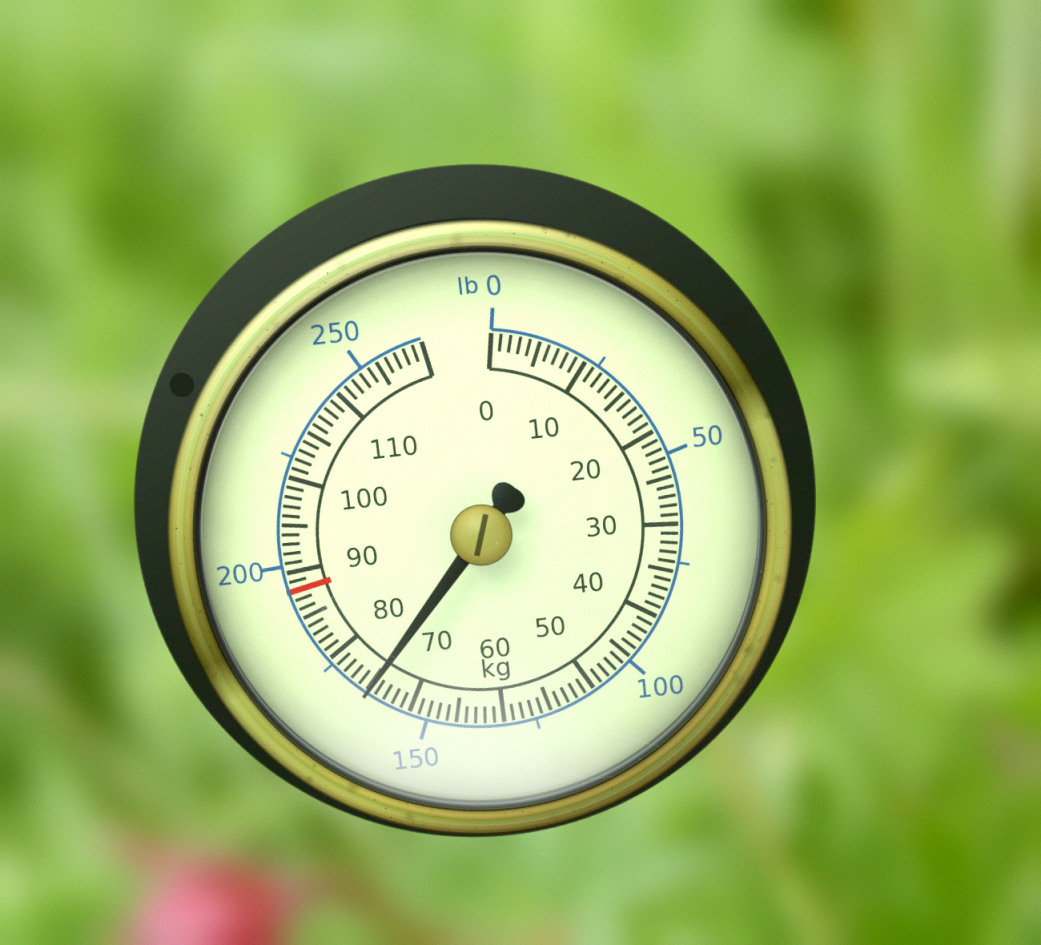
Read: value=75 unit=kg
